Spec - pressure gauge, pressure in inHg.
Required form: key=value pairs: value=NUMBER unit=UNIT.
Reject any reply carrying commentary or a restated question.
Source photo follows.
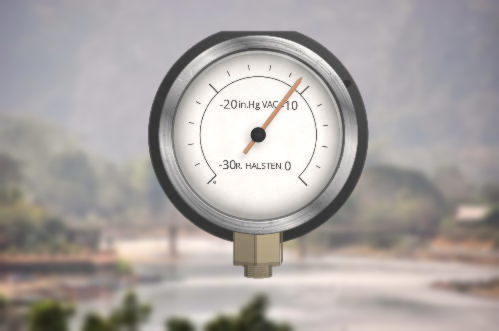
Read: value=-11 unit=inHg
